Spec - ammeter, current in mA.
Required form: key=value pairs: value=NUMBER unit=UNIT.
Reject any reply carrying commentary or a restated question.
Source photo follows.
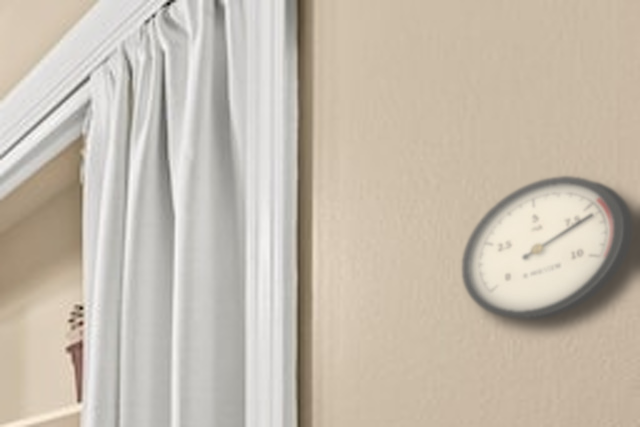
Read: value=8 unit=mA
